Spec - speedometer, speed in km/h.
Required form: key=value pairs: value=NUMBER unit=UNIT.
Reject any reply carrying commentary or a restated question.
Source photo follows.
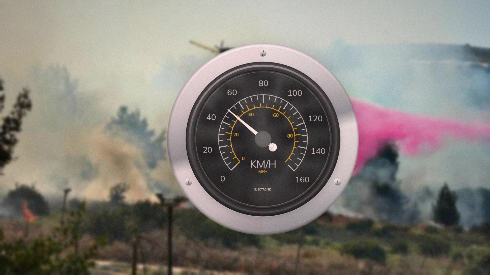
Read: value=50 unit=km/h
